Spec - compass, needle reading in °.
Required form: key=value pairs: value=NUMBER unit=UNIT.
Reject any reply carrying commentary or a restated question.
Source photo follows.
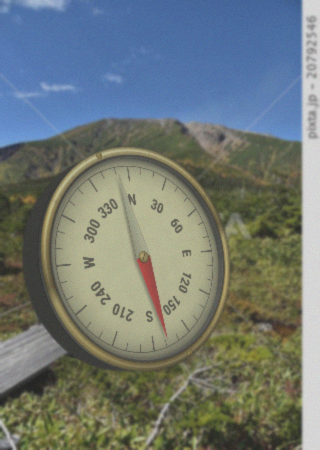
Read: value=170 unit=°
